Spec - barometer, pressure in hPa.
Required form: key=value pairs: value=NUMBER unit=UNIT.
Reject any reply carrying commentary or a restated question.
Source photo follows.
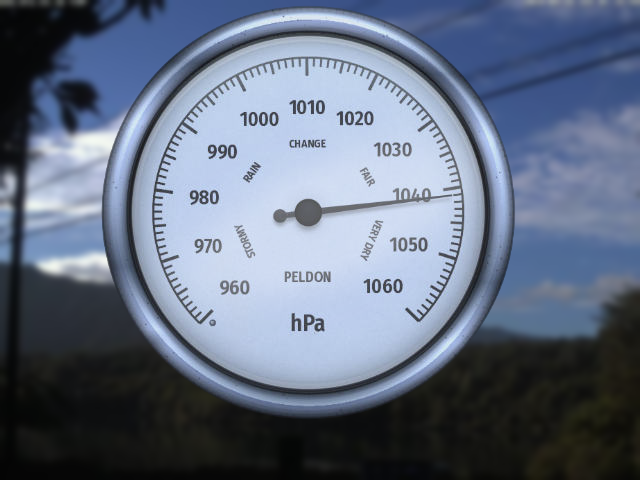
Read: value=1041 unit=hPa
